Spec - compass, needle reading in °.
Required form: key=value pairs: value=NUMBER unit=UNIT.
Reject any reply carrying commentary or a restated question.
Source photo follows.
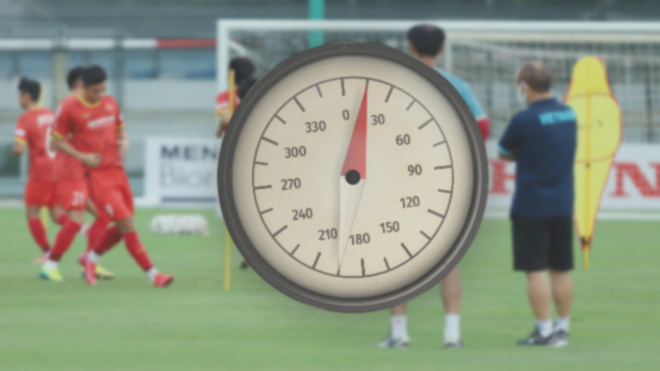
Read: value=15 unit=°
